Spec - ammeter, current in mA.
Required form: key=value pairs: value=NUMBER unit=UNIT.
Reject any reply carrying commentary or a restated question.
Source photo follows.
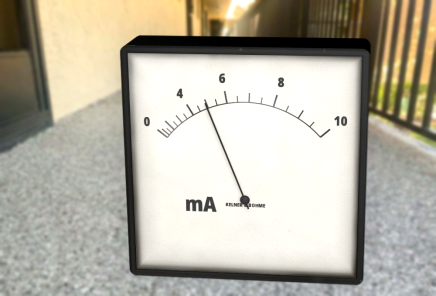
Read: value=5 unit=mA
